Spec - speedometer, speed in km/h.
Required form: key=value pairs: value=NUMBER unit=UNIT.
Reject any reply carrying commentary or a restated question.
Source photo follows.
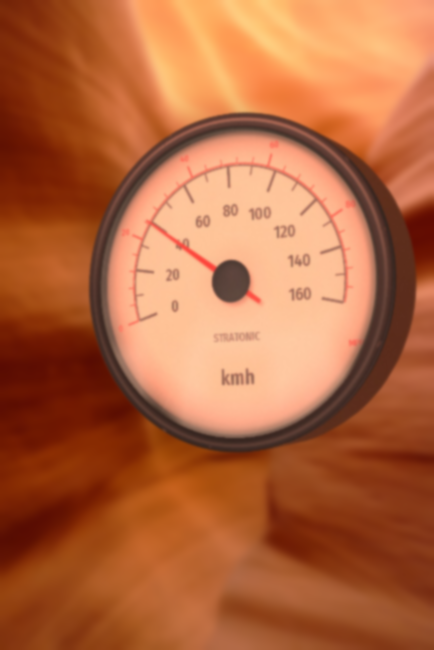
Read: value=40 unit=km/h
